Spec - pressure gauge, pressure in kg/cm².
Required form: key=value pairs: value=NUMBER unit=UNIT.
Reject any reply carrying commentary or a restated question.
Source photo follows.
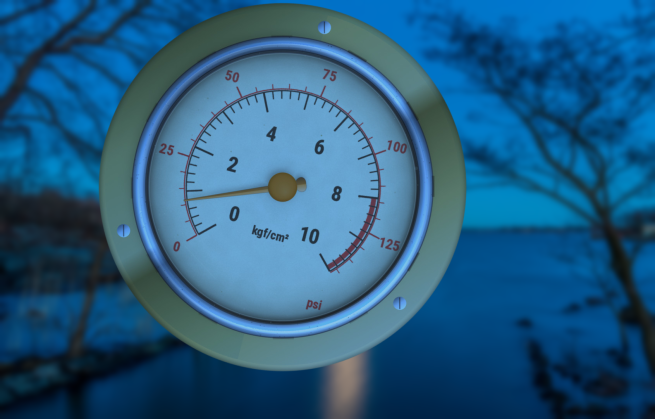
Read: value=0.8 unit=kg/cm²
